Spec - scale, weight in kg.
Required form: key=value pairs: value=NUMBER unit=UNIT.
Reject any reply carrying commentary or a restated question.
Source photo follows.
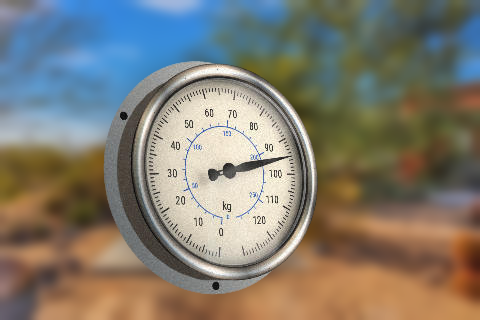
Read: value=95 unit=kg
